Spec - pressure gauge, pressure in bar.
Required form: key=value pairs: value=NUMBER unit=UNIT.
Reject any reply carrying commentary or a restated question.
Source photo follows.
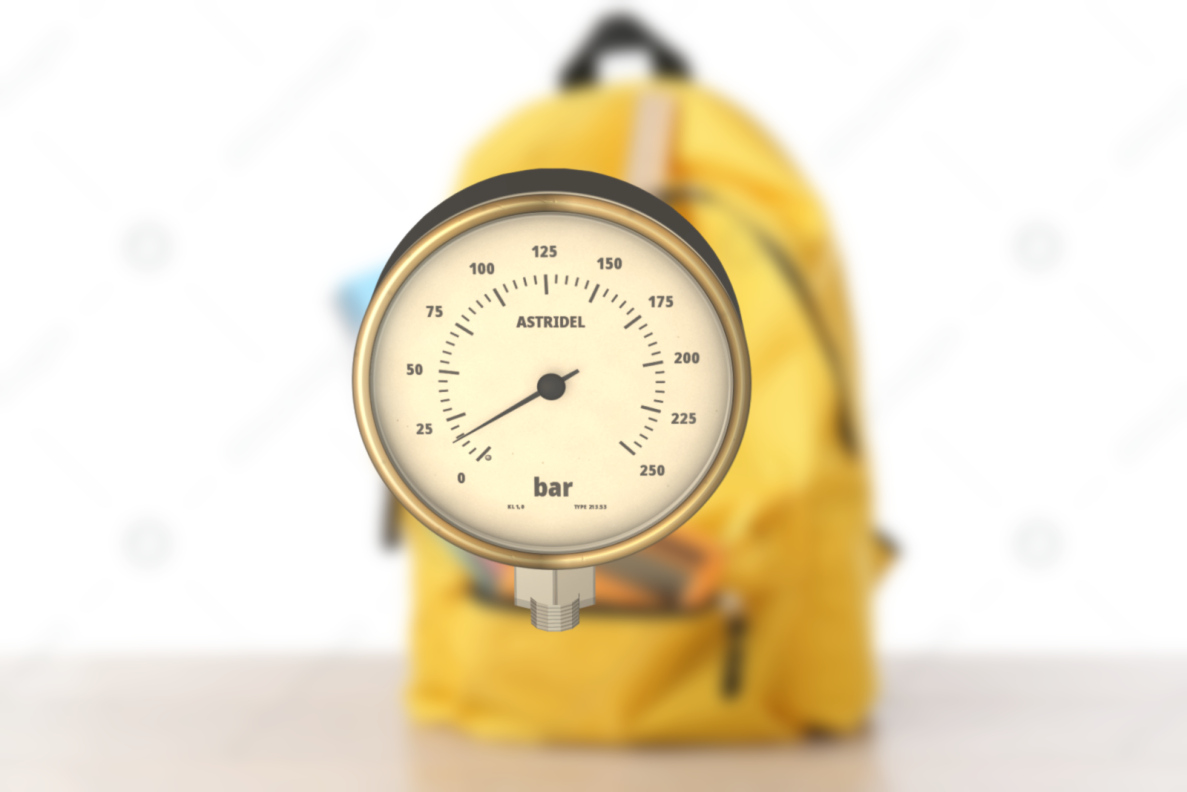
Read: value=15 unit=bar
